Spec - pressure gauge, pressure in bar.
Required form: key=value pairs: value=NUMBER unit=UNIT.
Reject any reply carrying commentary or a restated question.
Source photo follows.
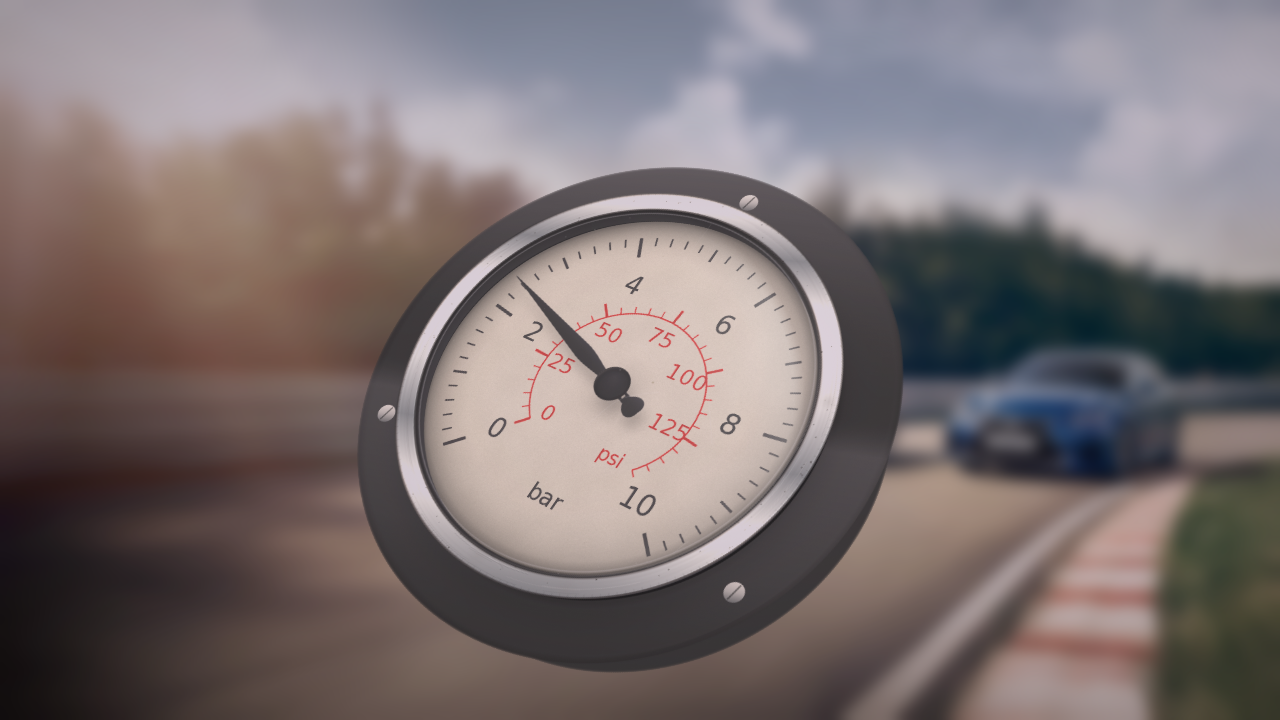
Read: value=2.4 unit=bar
